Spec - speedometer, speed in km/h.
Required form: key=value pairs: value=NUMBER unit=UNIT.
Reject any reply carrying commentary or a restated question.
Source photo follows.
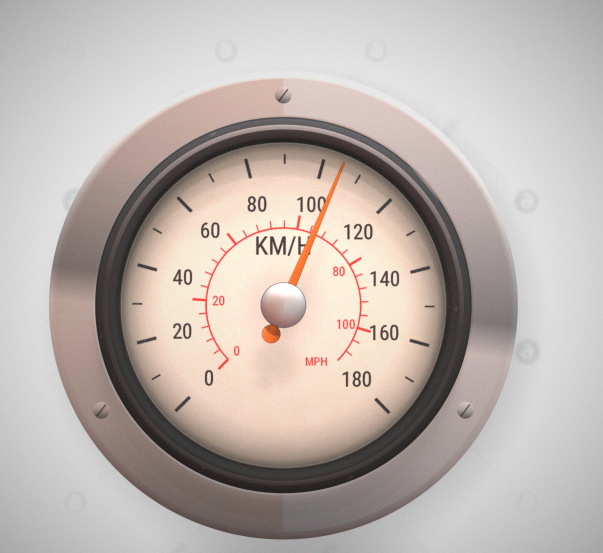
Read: value=105 unit=km/h
